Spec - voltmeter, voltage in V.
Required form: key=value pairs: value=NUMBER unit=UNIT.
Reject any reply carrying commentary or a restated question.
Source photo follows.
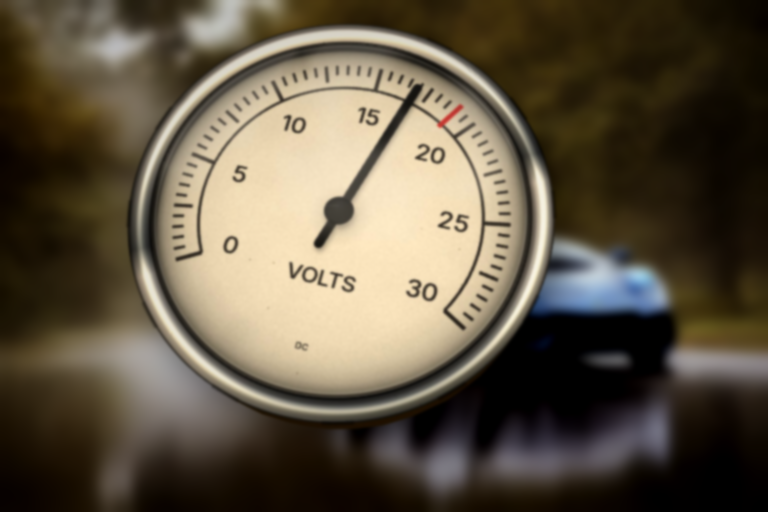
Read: value=17 unit=V
